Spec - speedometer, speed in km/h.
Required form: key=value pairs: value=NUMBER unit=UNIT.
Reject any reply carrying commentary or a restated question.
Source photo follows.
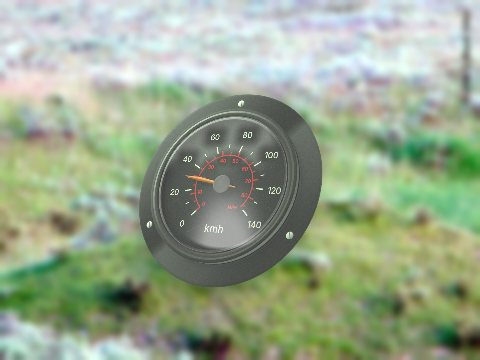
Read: value=30 unit=km/h
